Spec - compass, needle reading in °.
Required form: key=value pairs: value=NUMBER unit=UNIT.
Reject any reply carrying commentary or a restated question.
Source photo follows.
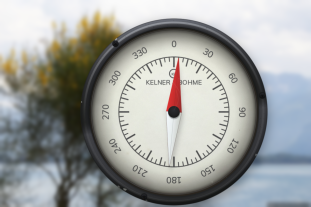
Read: value=5 unit=°
